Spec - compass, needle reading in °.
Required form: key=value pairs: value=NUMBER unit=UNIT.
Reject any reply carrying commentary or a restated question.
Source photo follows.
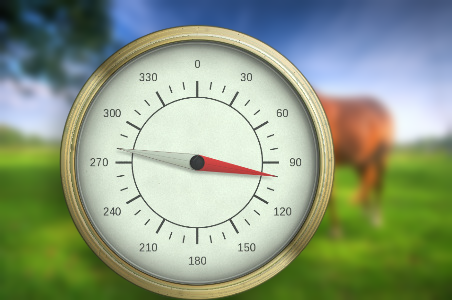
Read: value=100 unit=°
